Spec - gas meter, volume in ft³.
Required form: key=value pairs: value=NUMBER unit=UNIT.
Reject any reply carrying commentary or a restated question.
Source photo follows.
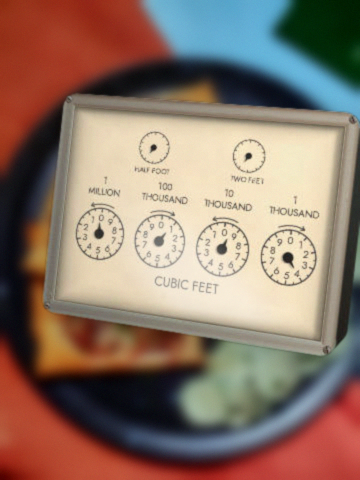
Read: value=9400 unit=ft³
